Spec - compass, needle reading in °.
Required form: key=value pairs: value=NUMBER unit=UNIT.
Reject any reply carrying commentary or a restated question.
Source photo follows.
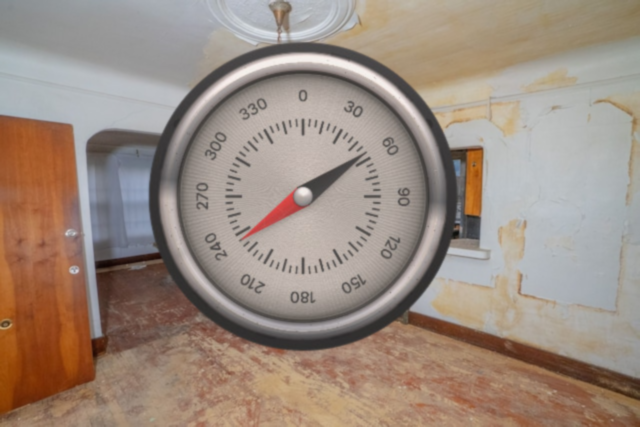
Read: value=235 unit=°
